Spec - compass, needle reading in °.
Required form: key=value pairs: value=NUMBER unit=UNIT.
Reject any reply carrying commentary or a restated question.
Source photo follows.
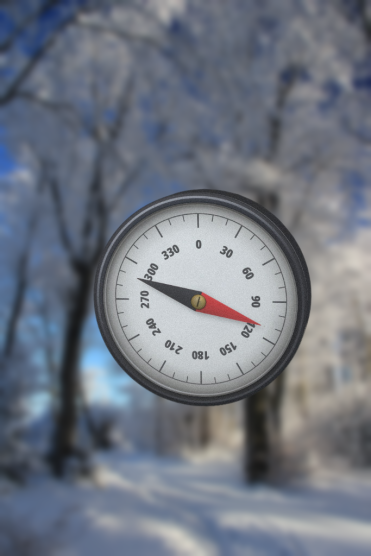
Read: value=110 unit=°
